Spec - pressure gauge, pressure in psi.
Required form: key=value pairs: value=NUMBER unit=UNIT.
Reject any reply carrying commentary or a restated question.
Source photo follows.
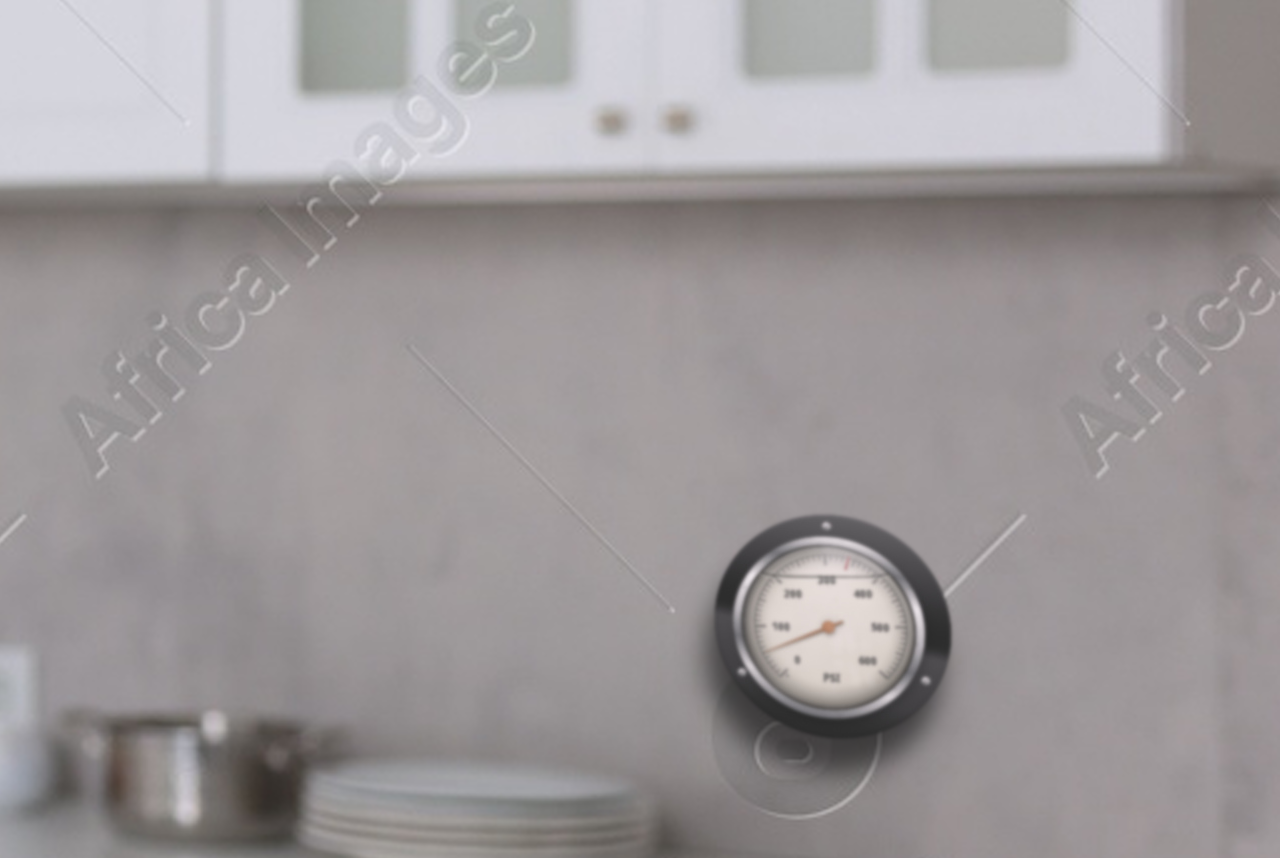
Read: value=50 unit=psi
